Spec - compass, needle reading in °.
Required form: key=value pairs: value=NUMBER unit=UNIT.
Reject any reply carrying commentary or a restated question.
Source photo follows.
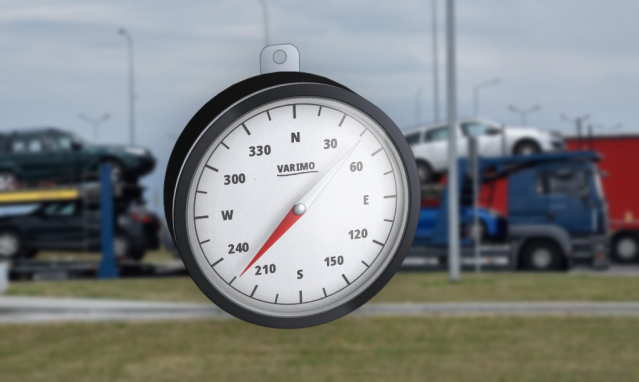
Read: value=225 unit=°
